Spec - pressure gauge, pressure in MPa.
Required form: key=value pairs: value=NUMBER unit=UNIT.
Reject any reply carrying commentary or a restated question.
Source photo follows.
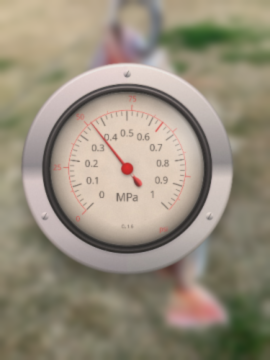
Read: value=0.36 unit=MPa
